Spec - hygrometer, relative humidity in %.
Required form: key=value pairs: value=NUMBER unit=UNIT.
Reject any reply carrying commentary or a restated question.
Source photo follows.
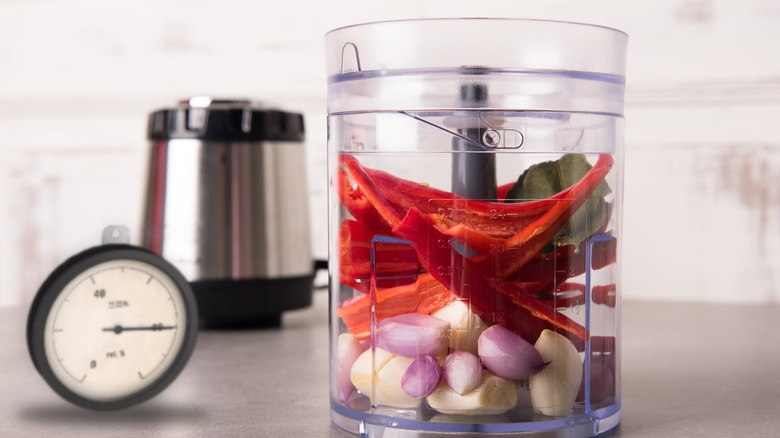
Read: value=80 unit=%
